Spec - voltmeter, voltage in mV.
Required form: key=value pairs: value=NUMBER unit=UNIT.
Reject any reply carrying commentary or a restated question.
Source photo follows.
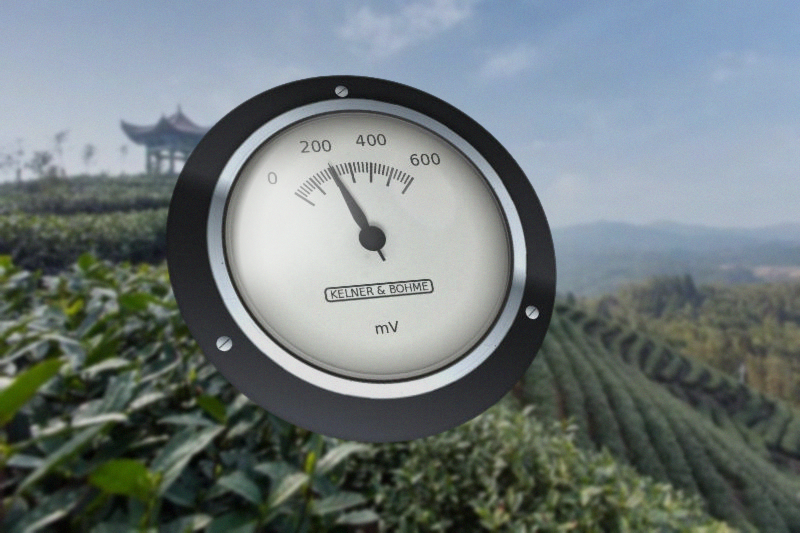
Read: value=200 unit=mV
